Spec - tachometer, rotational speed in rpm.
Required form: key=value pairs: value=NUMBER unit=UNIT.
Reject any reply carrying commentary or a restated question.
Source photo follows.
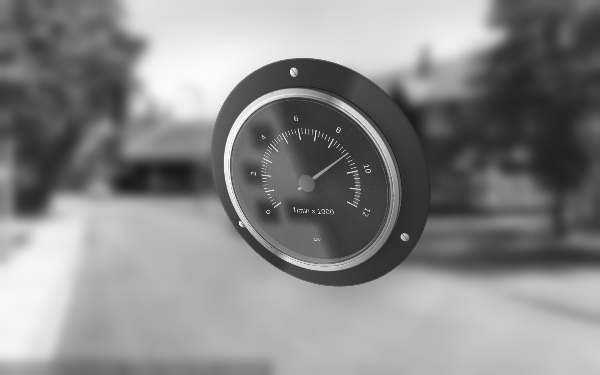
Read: value=9000 unit=rpm
